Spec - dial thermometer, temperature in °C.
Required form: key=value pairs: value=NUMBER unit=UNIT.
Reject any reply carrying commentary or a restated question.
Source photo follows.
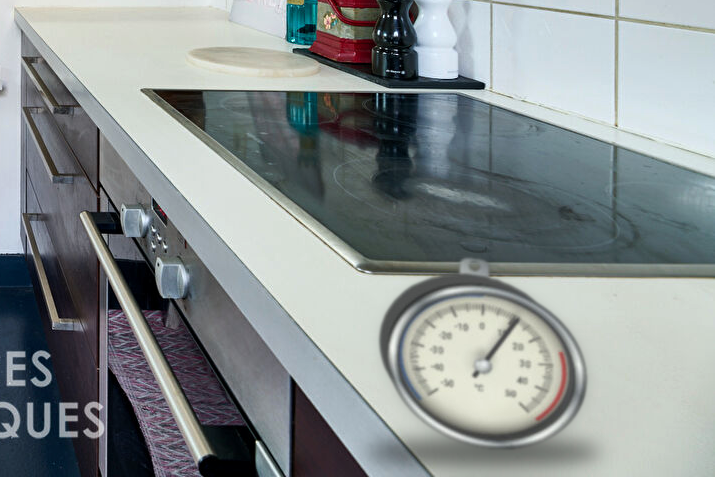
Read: value=10 unit=°C
